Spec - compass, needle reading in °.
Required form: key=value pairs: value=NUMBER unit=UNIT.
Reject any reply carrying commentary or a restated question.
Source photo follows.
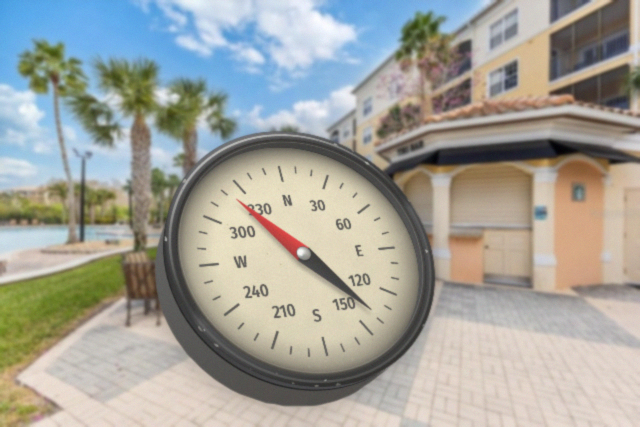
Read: value=320 unit=°
